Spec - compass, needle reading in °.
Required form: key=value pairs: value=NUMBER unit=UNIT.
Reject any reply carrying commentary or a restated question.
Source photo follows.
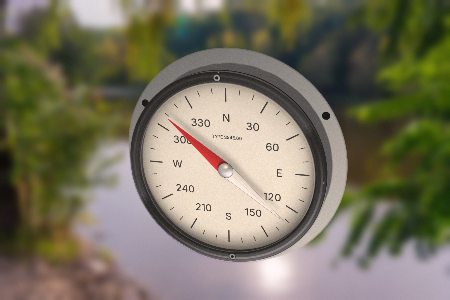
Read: value=310 unit=°
